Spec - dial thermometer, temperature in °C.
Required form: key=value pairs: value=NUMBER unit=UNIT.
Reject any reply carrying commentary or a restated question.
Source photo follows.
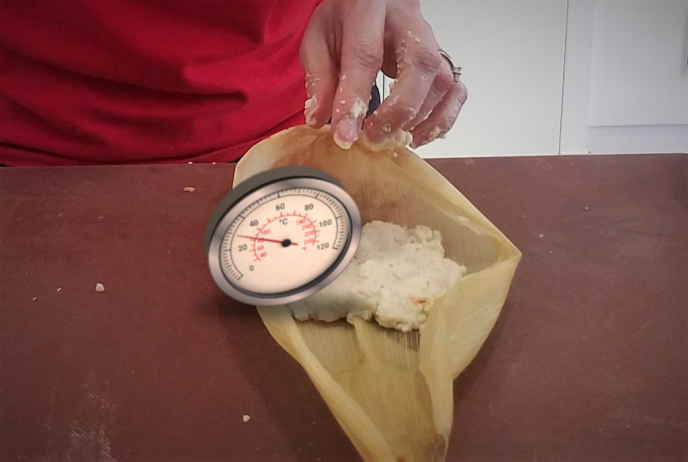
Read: value=30 unit=°C
